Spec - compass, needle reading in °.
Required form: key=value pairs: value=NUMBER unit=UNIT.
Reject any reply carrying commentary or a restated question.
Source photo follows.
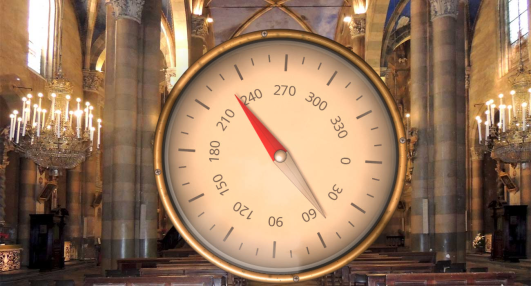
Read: value=230 unit=°
